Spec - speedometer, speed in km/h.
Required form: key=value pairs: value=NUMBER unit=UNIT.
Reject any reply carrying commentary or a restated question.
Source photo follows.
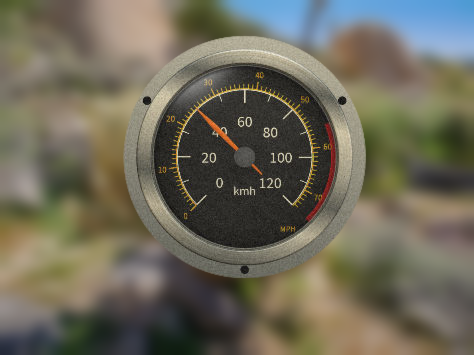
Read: value=40 unit=km/h
